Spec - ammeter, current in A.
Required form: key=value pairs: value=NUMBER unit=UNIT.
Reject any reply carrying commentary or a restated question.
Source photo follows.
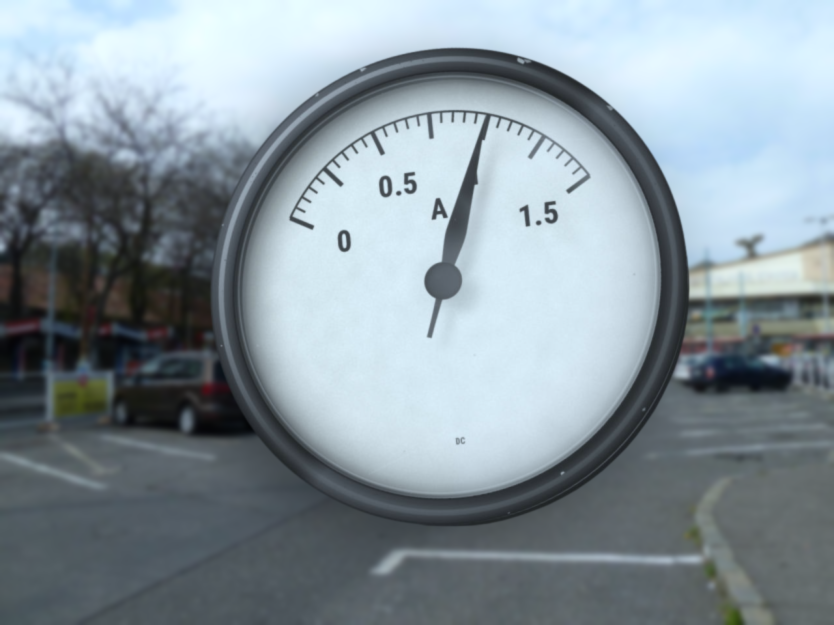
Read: value=1 unit=A
